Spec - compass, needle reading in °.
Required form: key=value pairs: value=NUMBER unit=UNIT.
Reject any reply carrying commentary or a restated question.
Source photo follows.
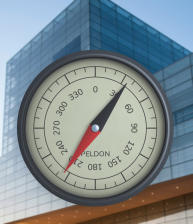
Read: value=215 unit=°
